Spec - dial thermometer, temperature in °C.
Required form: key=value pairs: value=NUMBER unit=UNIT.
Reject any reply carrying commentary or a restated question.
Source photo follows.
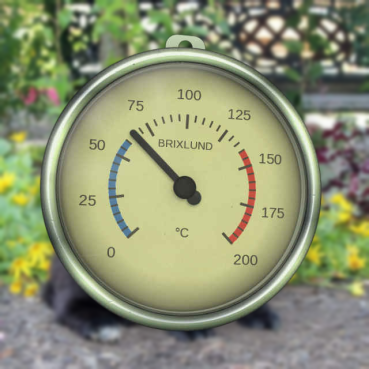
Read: value=65 unit=°C
